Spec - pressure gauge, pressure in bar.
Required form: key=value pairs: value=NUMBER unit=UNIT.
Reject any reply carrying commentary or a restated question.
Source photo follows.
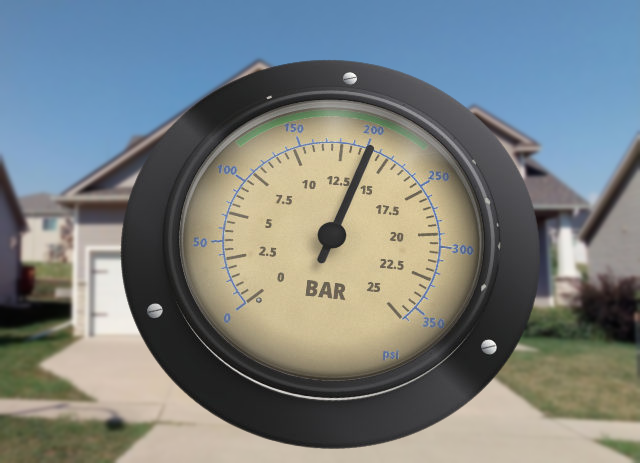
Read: value=14 unit=bar
